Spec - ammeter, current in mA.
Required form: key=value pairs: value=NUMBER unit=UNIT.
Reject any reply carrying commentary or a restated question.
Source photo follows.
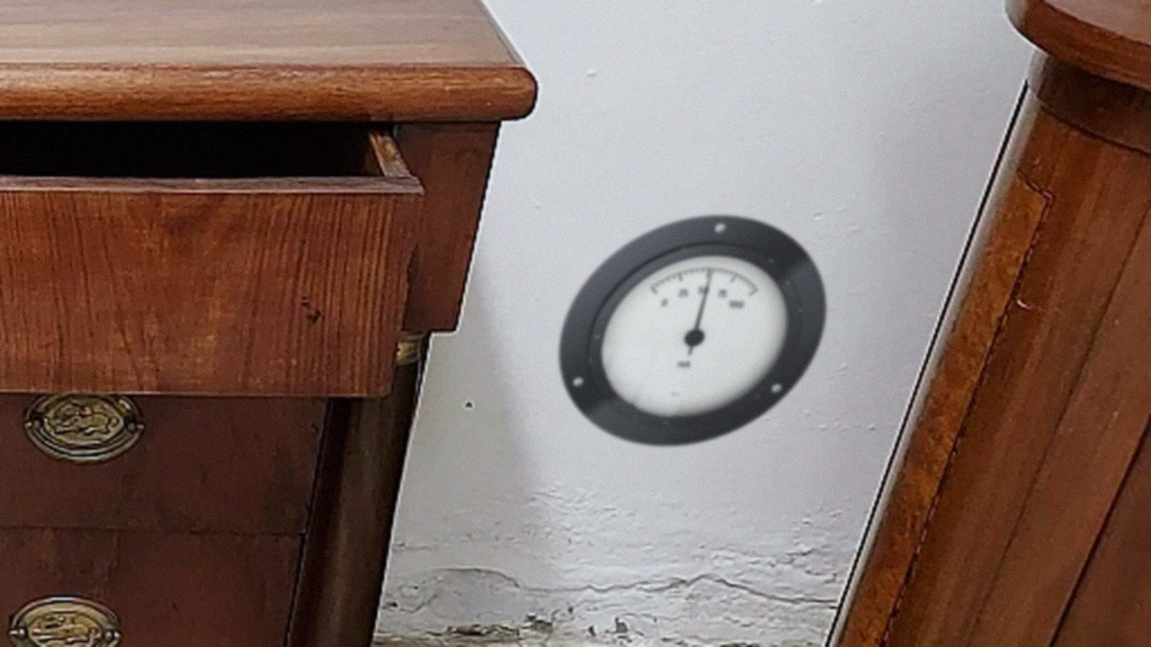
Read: value=50 unit=mA
